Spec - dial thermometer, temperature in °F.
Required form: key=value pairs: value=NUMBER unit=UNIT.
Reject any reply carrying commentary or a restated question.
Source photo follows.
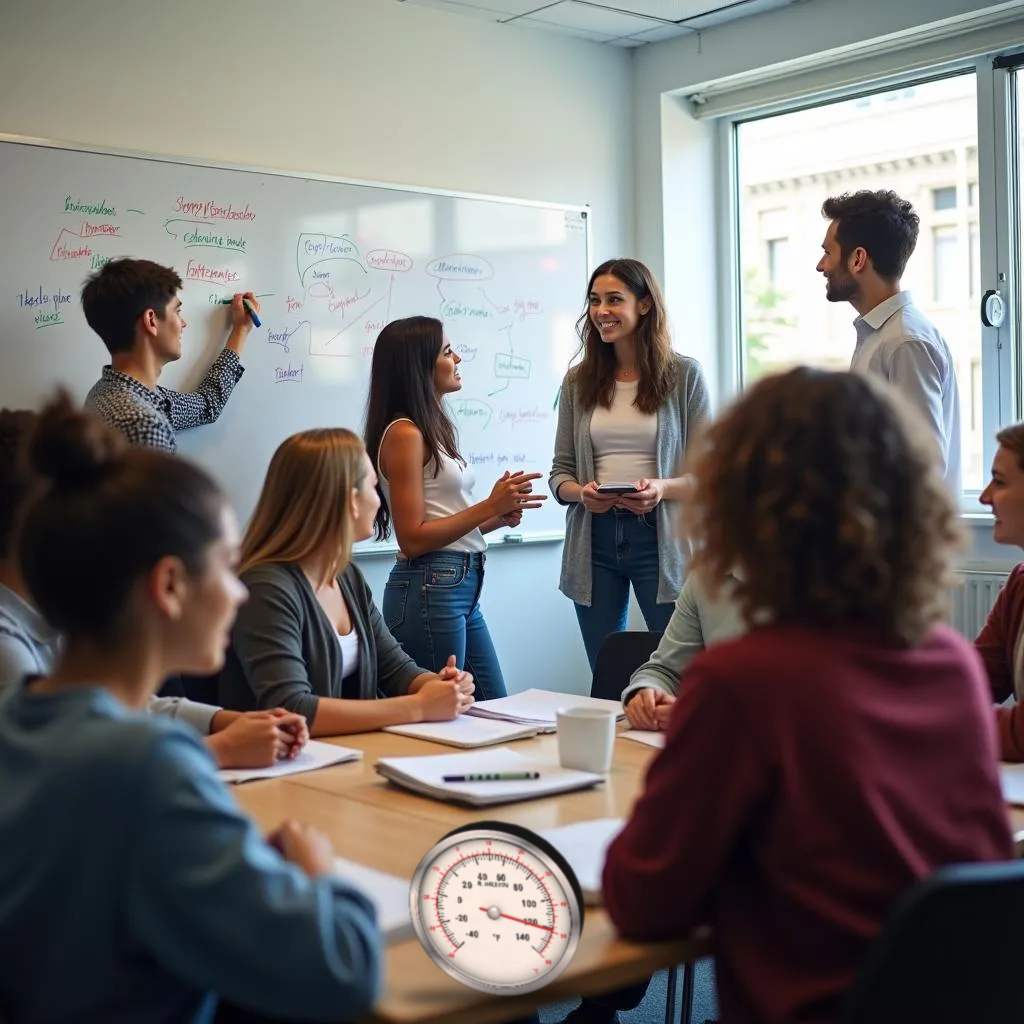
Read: value=120 unit=°F
